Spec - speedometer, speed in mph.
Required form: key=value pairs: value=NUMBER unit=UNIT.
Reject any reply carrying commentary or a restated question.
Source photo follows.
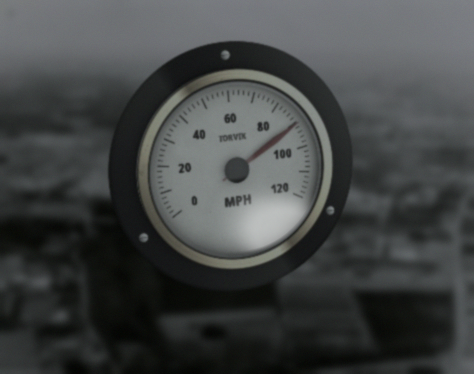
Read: value=90 unit=mph
